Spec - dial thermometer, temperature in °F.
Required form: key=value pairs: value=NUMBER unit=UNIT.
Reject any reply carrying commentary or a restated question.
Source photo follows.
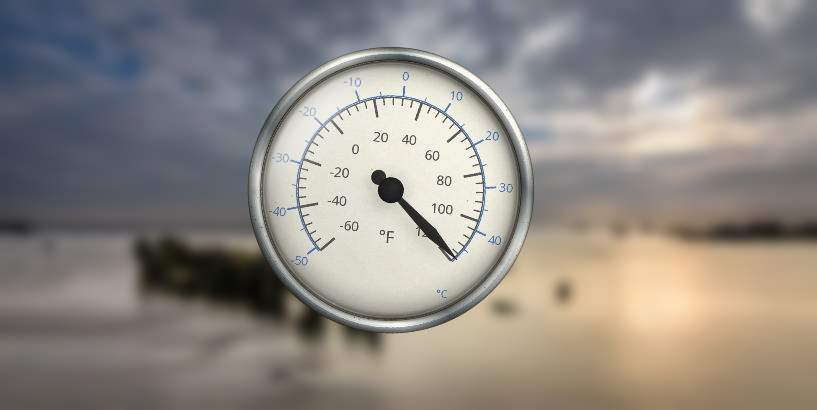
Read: value=118 unit=°F
